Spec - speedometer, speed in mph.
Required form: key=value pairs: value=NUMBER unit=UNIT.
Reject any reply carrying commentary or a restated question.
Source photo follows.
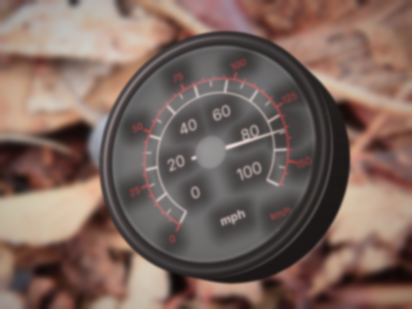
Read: value=85 unit=mph
